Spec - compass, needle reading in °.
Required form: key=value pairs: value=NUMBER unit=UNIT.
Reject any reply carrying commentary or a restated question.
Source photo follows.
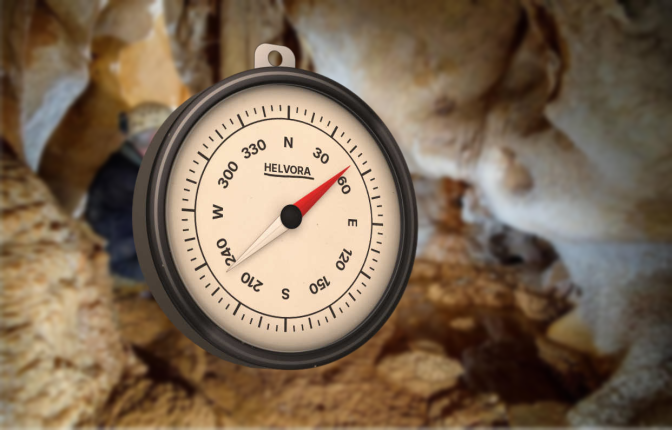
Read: value=50 unit=°
